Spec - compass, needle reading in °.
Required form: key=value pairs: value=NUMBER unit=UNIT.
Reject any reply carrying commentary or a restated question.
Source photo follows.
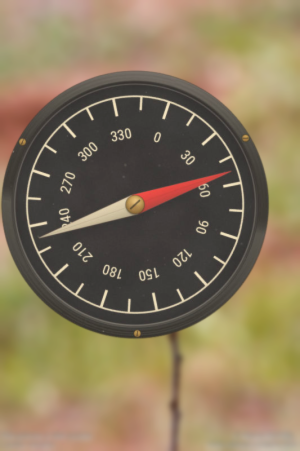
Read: value=52.5 unit=°
